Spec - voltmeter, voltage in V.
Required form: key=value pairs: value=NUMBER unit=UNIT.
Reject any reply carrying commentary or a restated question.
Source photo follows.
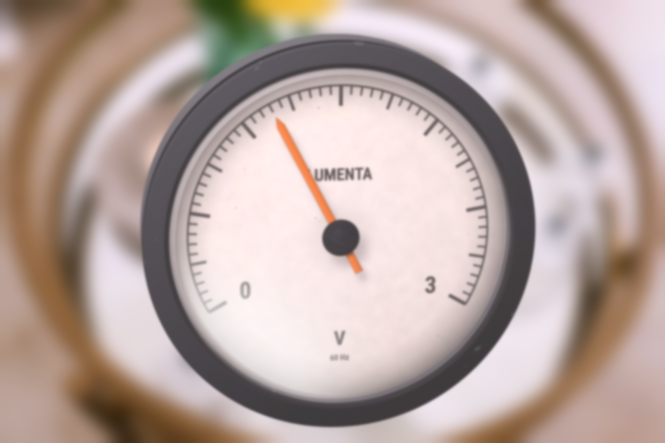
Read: value=1.15 unit=V
